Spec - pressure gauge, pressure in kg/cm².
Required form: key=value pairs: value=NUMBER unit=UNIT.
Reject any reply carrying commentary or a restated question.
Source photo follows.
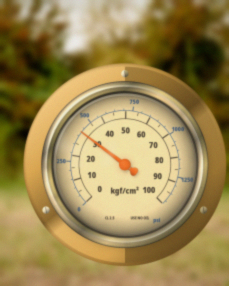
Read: value=30 unit=kg/cm²
